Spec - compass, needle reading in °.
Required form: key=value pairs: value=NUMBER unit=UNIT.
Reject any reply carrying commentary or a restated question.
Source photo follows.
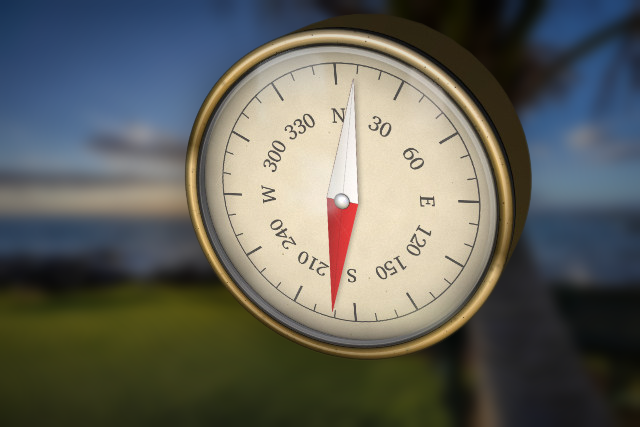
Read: value=190 unit=°
